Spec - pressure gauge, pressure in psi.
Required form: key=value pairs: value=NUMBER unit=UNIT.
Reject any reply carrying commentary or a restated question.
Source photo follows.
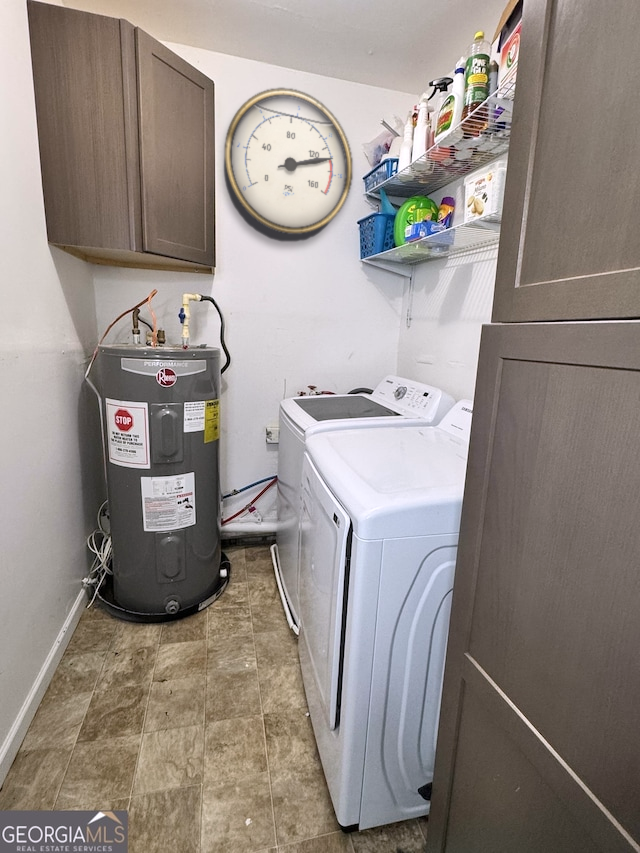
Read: value=130 unit=psi
